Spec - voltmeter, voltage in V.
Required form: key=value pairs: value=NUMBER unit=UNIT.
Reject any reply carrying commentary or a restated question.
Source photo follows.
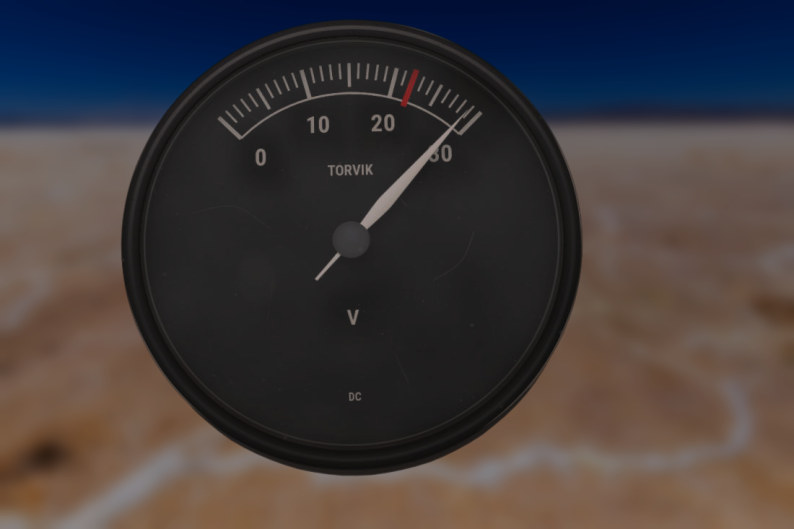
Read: value=29 unit=V
